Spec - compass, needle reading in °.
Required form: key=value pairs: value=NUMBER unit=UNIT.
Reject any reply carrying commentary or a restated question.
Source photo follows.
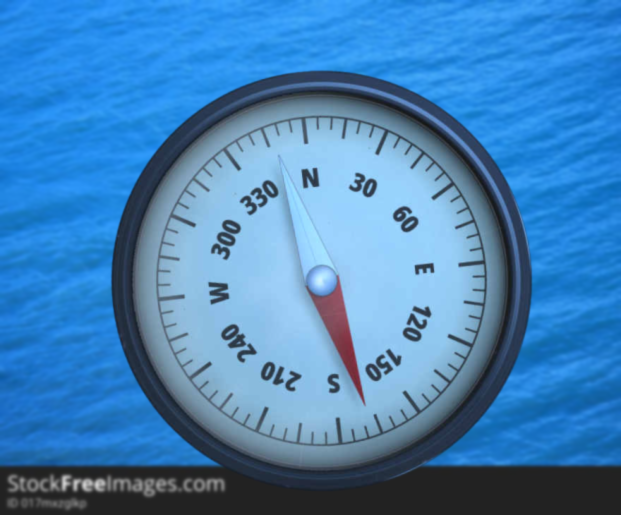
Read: value=167.5 unit=°
